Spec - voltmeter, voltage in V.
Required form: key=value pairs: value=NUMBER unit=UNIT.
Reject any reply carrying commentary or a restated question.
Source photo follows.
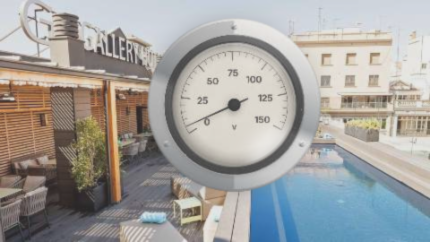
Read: value=5 unit=V
